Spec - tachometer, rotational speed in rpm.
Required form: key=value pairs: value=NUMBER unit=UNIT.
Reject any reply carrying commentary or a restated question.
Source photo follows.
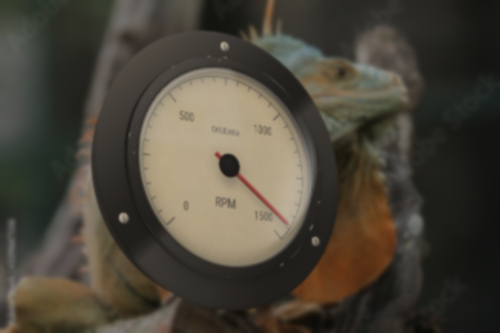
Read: value=1450 unit=rpm
